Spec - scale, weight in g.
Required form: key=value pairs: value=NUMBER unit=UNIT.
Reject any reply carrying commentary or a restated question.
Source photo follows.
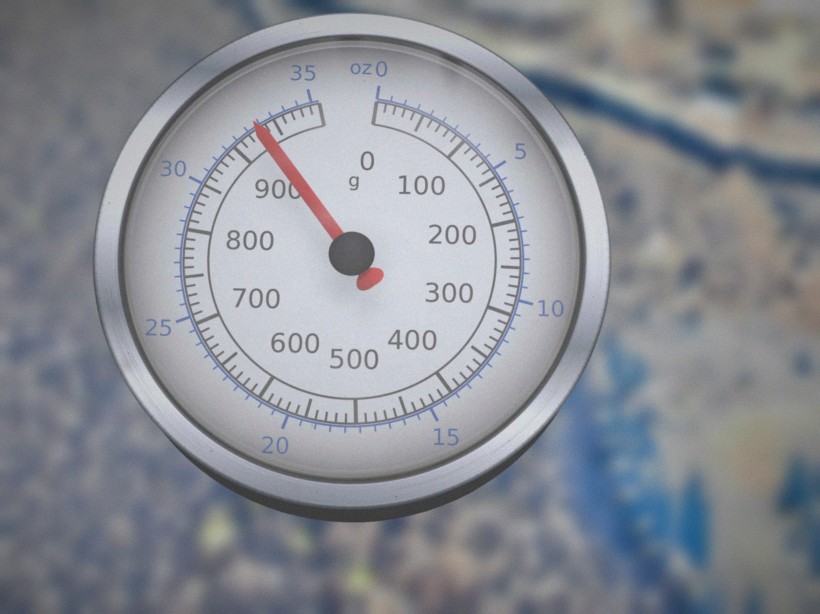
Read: value=930 unit=g
